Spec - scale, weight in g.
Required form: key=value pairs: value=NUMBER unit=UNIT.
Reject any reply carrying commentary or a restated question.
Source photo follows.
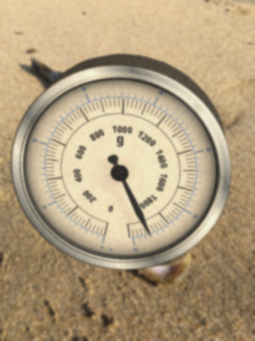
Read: value=1900 unit=g
